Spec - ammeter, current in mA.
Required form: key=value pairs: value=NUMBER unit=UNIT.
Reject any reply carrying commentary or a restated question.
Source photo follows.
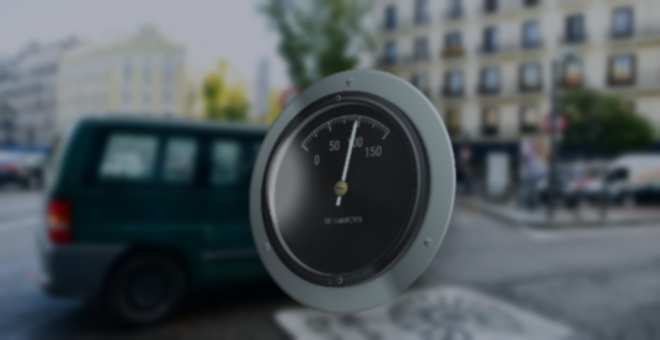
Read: value=100 unit=mA
